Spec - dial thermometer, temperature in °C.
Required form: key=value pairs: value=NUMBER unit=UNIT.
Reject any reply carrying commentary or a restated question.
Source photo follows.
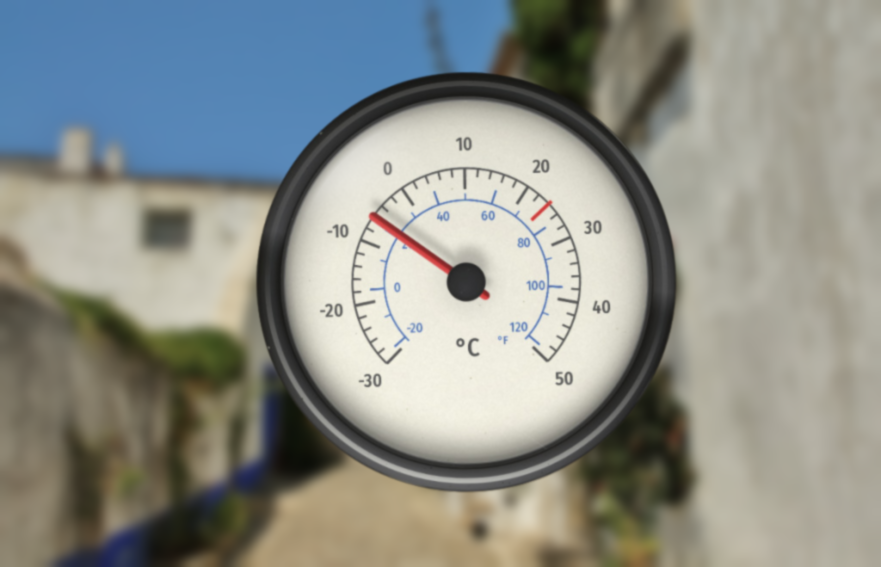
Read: value=-6 unit=°C
